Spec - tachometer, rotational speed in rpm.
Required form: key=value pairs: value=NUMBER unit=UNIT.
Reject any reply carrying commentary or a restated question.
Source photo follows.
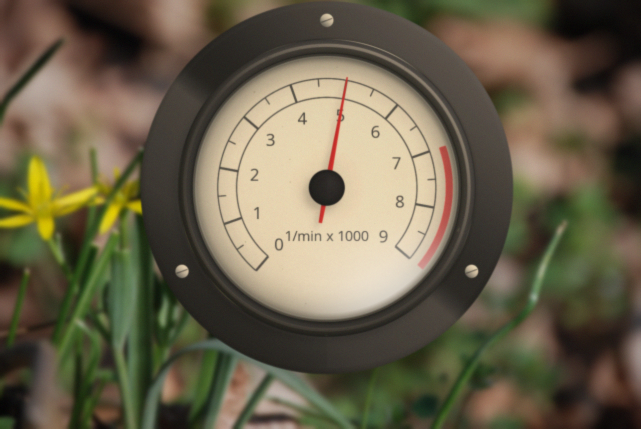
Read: value=5000 unit=rpm
